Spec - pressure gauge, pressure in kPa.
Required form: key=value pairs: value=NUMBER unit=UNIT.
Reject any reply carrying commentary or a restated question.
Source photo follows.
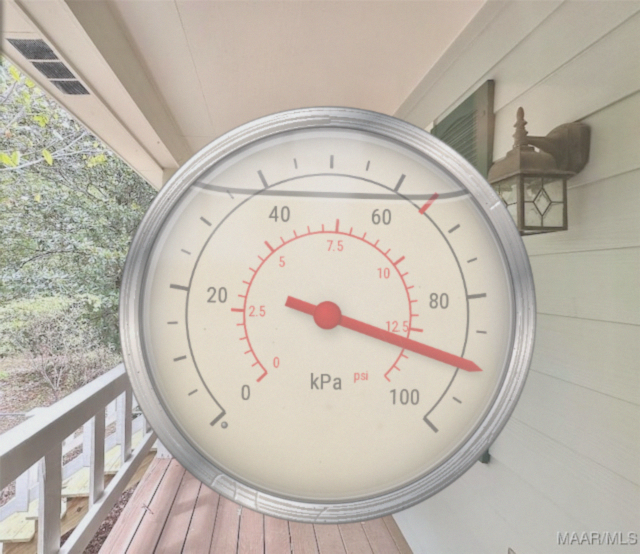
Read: value=90 unit=kPa
